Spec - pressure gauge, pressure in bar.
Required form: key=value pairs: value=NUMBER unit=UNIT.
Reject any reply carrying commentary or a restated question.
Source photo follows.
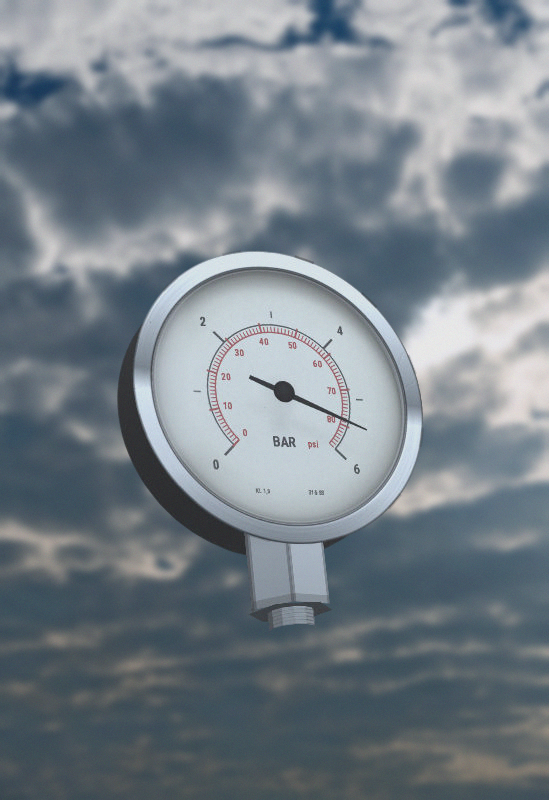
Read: value=5.5 unit=bar
